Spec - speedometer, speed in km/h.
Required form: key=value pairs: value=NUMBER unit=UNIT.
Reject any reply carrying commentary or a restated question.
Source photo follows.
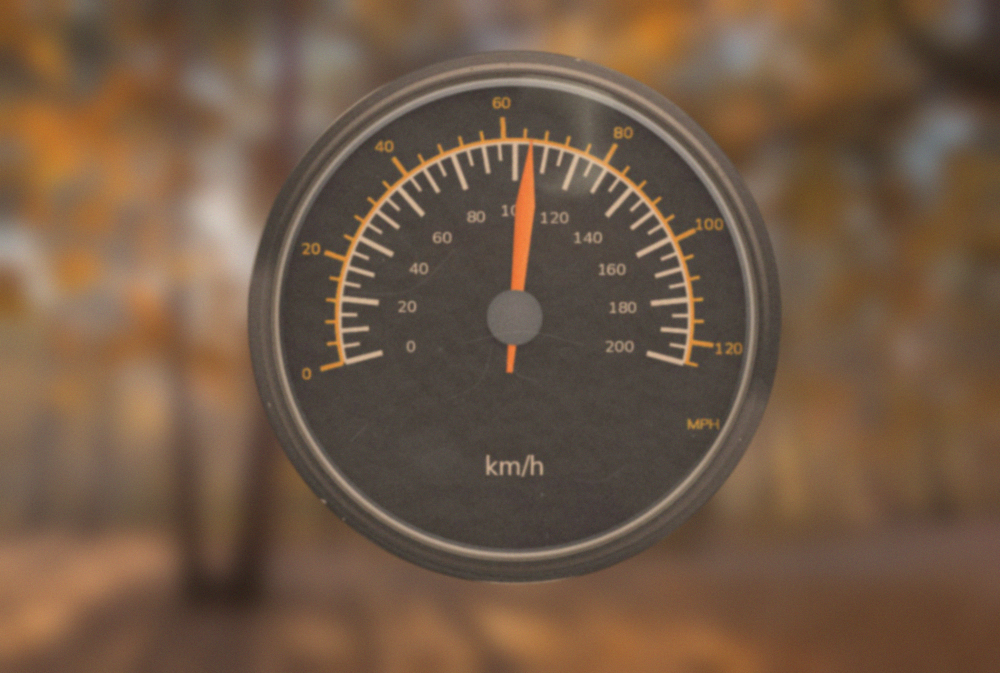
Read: value=105 unit=km/h
